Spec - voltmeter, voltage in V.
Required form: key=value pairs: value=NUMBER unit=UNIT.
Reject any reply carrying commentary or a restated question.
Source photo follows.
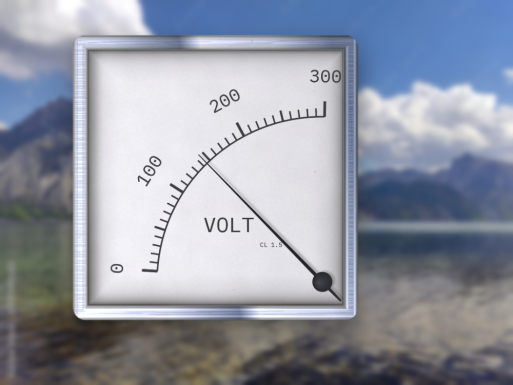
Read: value=145 unit=V
